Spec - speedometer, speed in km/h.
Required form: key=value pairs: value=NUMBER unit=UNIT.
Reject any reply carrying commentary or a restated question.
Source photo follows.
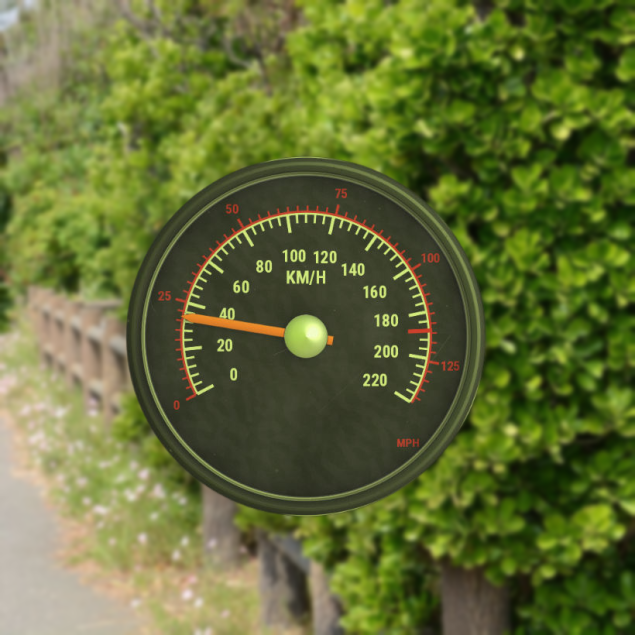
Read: value=34 unit=km/h
